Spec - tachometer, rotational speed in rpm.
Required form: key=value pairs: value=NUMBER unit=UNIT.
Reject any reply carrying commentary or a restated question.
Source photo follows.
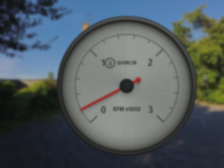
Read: value=200 unit=rpm
